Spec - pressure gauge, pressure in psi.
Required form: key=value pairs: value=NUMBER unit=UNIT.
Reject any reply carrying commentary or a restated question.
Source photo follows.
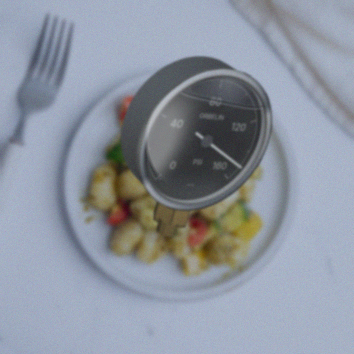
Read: value=150 unit=psi
